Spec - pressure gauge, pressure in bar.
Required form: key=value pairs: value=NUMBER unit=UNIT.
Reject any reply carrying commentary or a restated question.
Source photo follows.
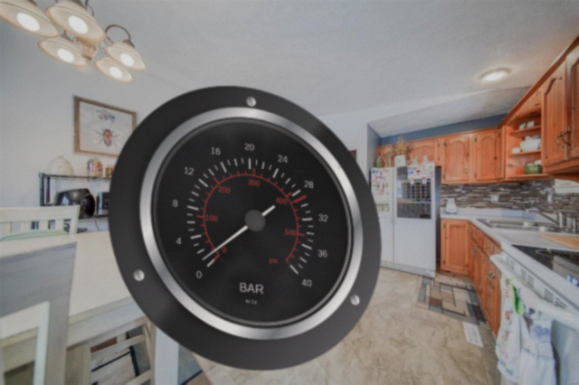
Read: value=1 unit=bar
